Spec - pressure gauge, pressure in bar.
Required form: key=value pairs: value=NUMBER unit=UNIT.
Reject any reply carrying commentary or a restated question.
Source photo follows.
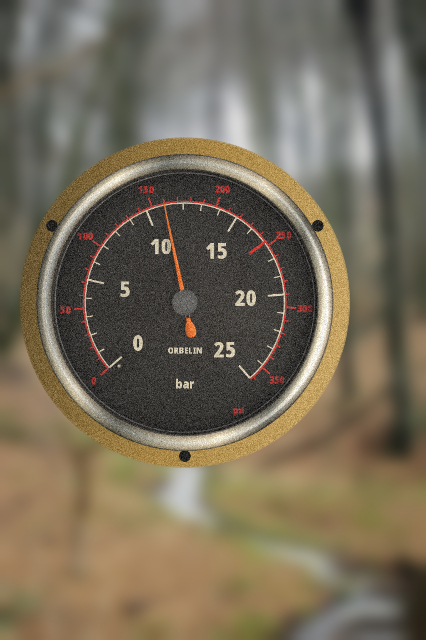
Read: value=11 unit=bar
